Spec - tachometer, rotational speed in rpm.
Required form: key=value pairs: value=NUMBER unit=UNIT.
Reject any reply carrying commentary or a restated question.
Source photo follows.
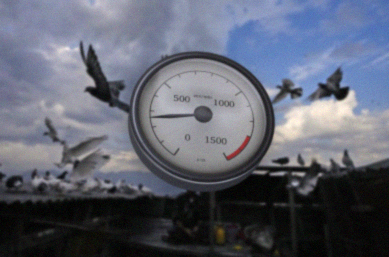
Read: value=250 unit=rpm
